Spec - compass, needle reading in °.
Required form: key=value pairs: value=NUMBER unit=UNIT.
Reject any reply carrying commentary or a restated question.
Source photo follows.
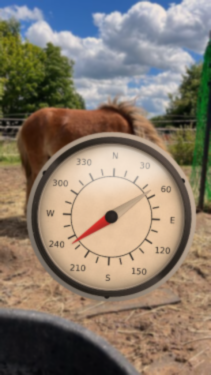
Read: value=232.5 unit=°
